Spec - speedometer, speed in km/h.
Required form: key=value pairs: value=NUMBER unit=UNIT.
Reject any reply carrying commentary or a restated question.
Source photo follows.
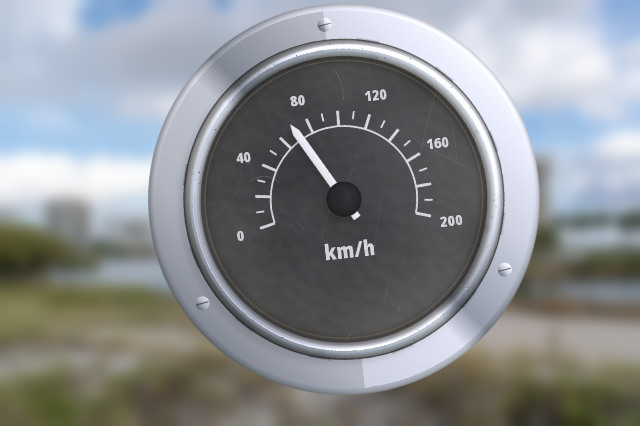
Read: value=70 unit=km/h
